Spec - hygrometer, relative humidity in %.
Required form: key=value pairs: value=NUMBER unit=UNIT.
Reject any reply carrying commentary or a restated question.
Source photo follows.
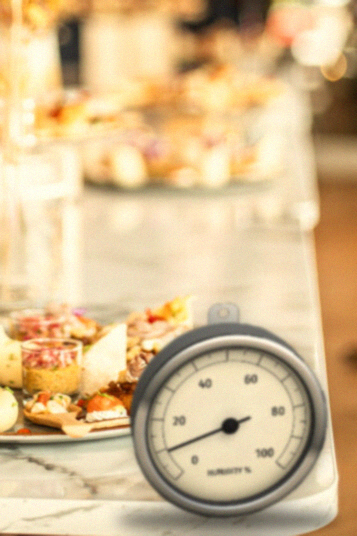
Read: value=10 unit=%
